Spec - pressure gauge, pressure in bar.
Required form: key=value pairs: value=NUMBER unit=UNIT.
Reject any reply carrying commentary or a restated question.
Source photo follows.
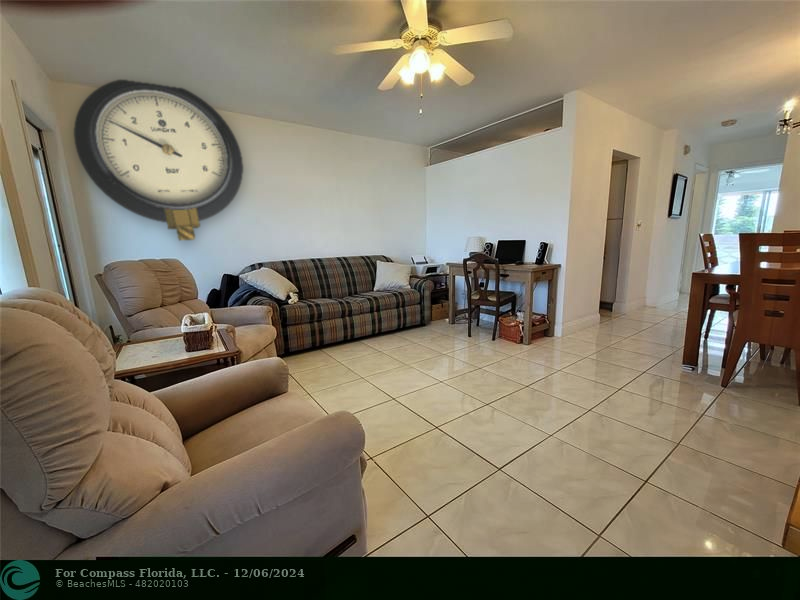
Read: value=1.5 unit=bar
